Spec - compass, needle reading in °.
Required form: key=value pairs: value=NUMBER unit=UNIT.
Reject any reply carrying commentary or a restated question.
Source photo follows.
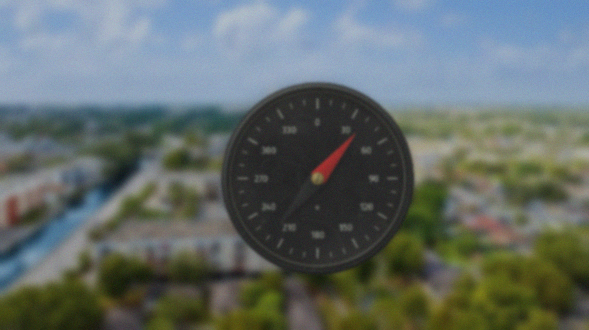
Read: value=40 unit=°
